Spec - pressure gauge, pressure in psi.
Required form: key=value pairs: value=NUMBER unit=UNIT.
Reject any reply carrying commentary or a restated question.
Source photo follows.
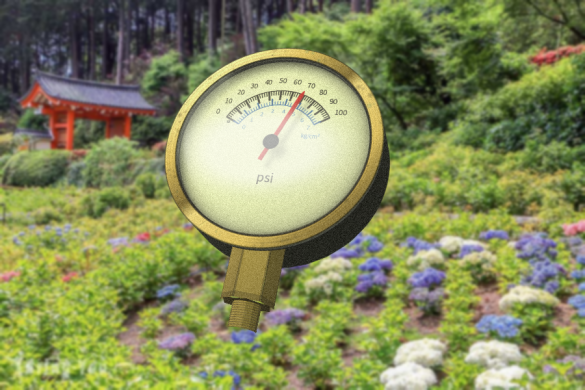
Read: value=70 unit=psi
